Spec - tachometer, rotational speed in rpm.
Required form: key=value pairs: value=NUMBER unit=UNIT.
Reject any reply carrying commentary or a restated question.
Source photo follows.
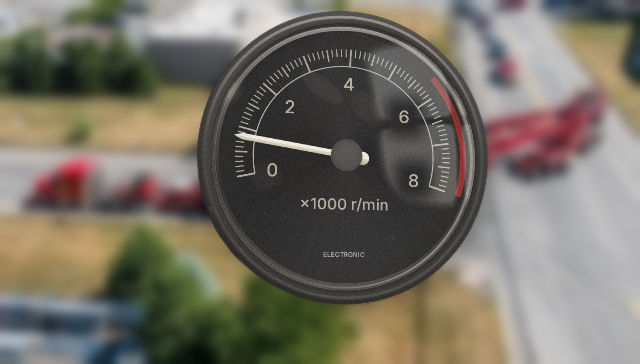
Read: value=800 unit=rpm
